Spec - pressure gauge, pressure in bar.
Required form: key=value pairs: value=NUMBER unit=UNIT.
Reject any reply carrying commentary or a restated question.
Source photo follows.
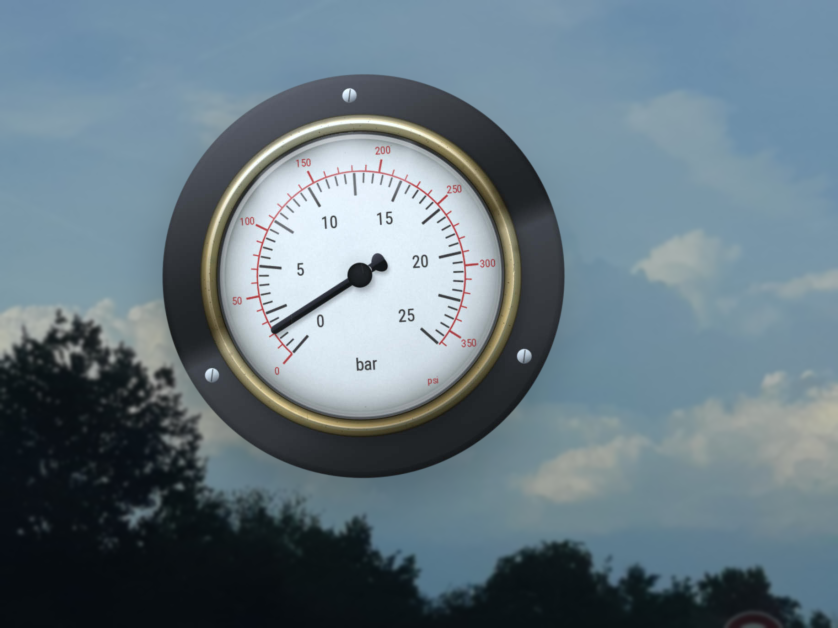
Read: value=1.5 unit=bar
